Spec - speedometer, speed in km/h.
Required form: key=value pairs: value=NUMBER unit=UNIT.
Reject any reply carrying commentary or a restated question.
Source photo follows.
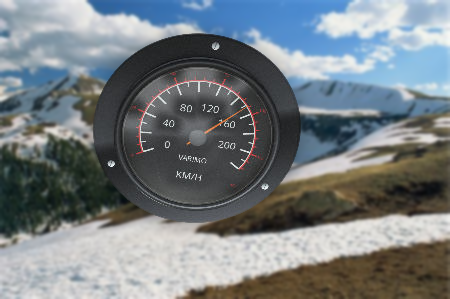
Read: value=150 unit=km/h
